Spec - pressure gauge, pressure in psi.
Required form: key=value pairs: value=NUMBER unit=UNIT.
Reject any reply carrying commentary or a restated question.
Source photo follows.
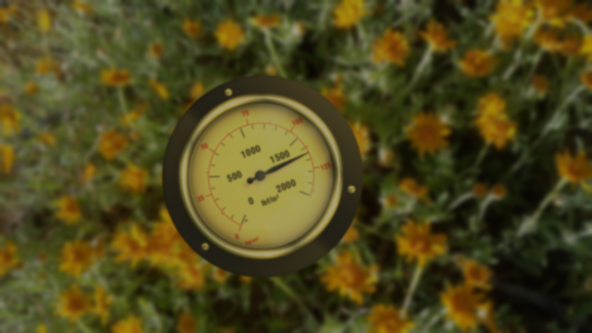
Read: value=1650 unit=psi
